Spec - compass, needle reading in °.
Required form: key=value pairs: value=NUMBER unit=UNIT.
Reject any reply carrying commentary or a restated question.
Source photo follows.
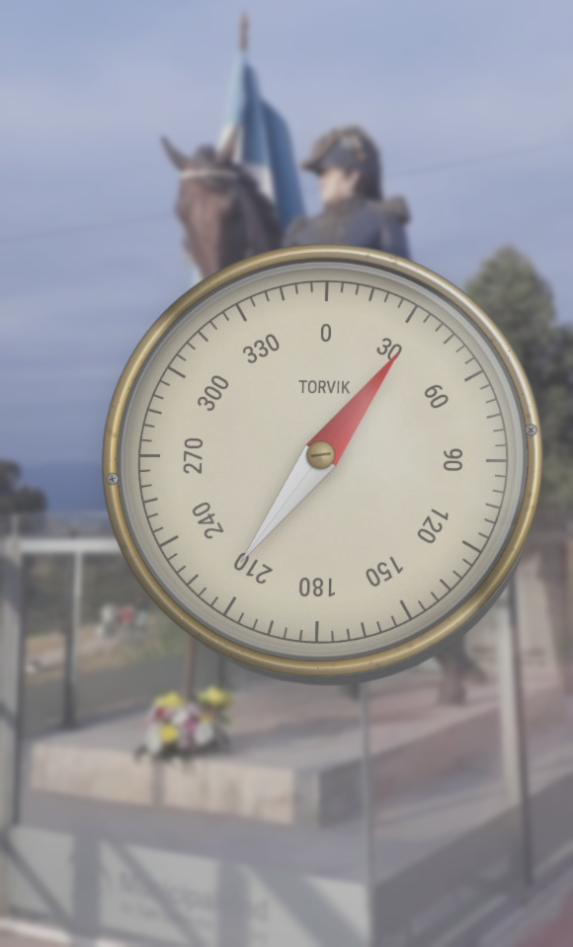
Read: value=35 unit=°
